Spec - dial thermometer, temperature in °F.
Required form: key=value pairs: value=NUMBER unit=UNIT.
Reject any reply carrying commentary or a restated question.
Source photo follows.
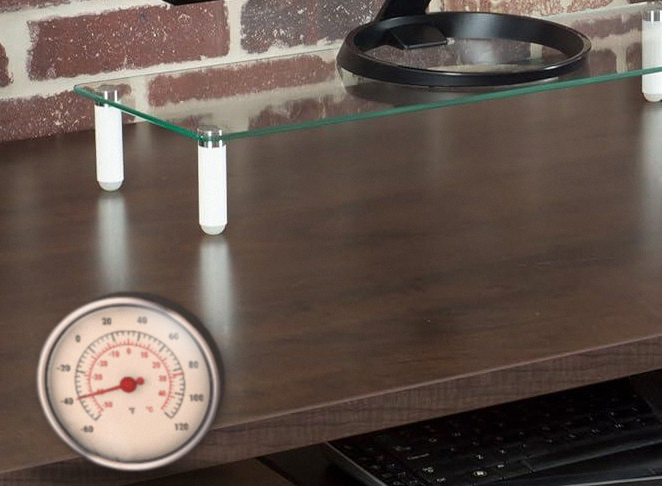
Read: value=-40 unit=°F
